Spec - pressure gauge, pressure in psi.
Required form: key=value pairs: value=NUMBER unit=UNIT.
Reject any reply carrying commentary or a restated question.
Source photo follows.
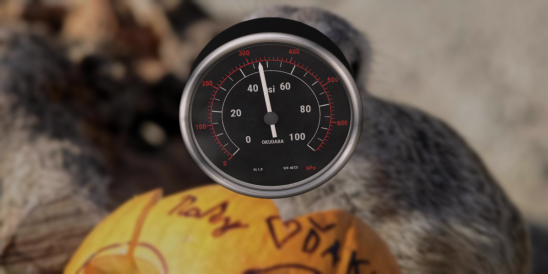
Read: value=47.5 unit=psi
